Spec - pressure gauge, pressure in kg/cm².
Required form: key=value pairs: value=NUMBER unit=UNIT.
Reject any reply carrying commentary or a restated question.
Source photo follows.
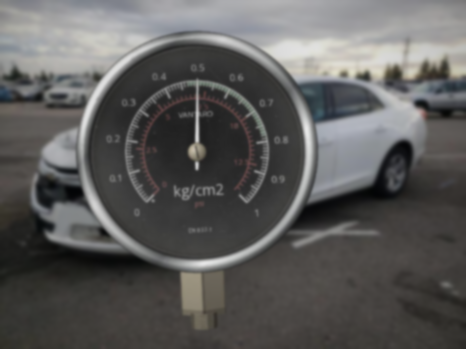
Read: value=0.5 unit=kg/cm²
